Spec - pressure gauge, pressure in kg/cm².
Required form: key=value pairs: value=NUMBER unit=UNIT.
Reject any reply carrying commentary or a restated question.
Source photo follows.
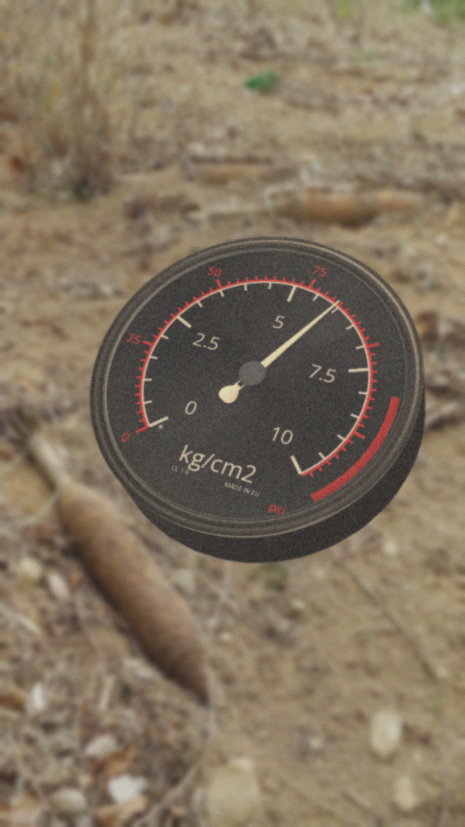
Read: value=6 unit=kg/cm²
